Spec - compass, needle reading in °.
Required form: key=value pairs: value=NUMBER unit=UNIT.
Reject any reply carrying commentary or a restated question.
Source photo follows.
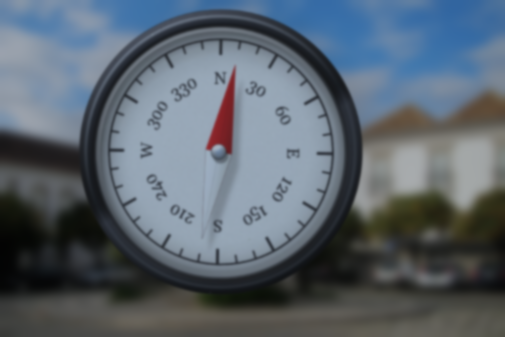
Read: value=10 unit=°
